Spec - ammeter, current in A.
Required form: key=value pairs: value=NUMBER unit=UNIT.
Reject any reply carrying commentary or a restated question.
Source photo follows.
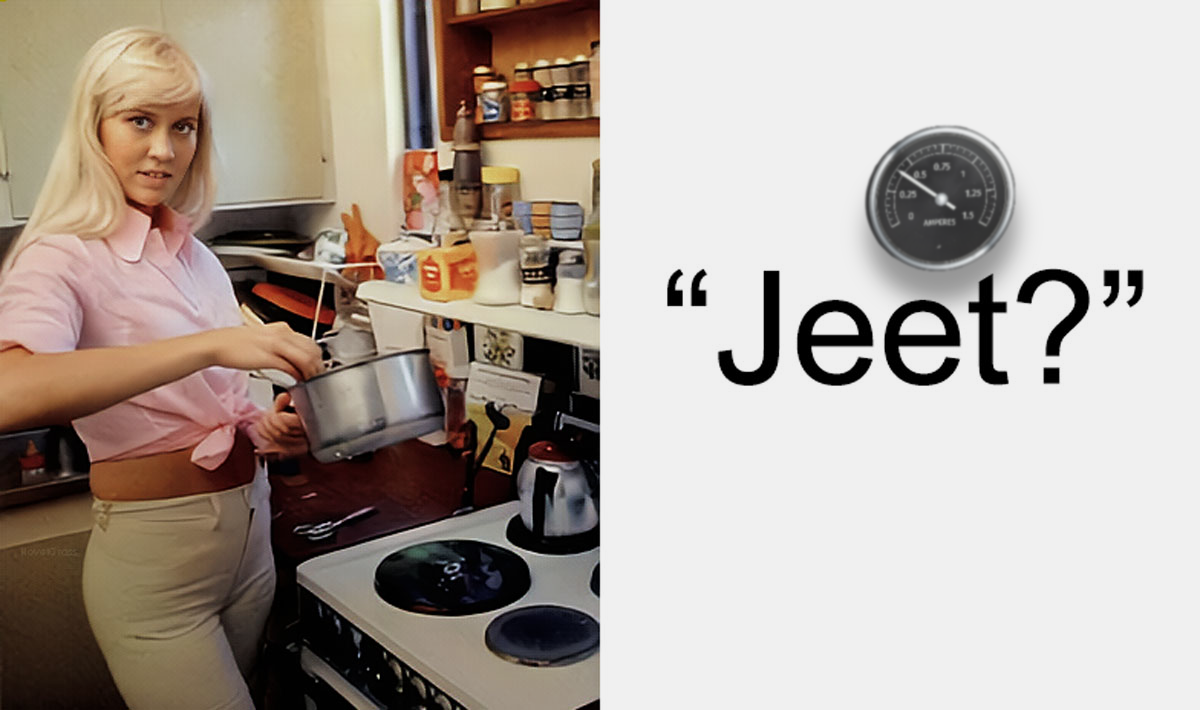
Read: value=0.4 unit=A
